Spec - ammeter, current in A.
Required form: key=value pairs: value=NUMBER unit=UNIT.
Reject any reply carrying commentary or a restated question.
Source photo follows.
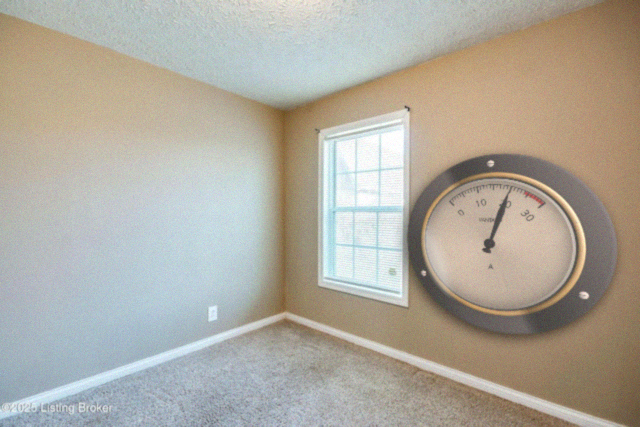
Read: value=20 unit=A
